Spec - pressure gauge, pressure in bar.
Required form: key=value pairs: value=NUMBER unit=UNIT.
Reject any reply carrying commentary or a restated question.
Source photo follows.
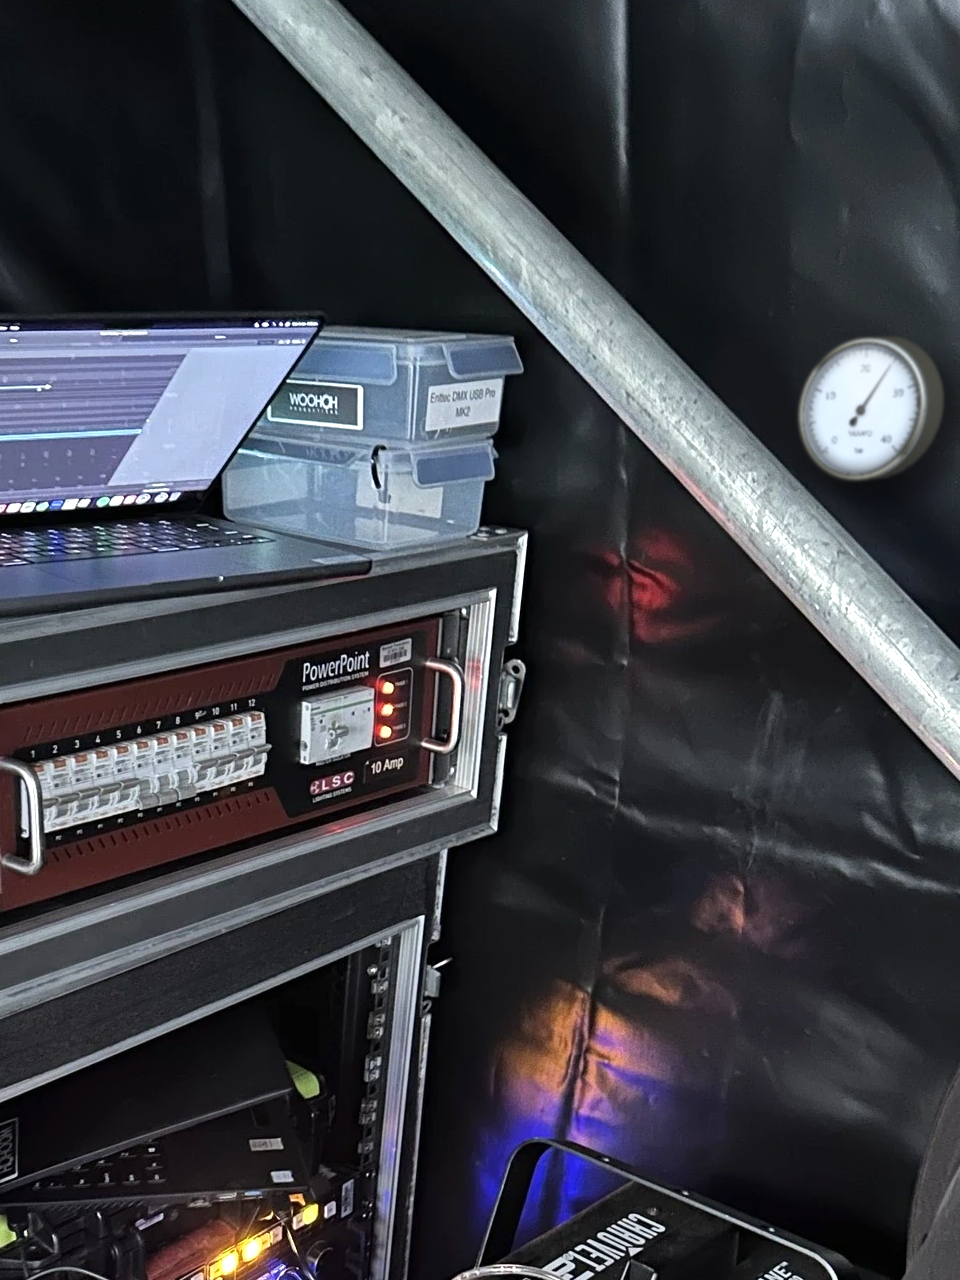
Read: value=25 unit=bar
